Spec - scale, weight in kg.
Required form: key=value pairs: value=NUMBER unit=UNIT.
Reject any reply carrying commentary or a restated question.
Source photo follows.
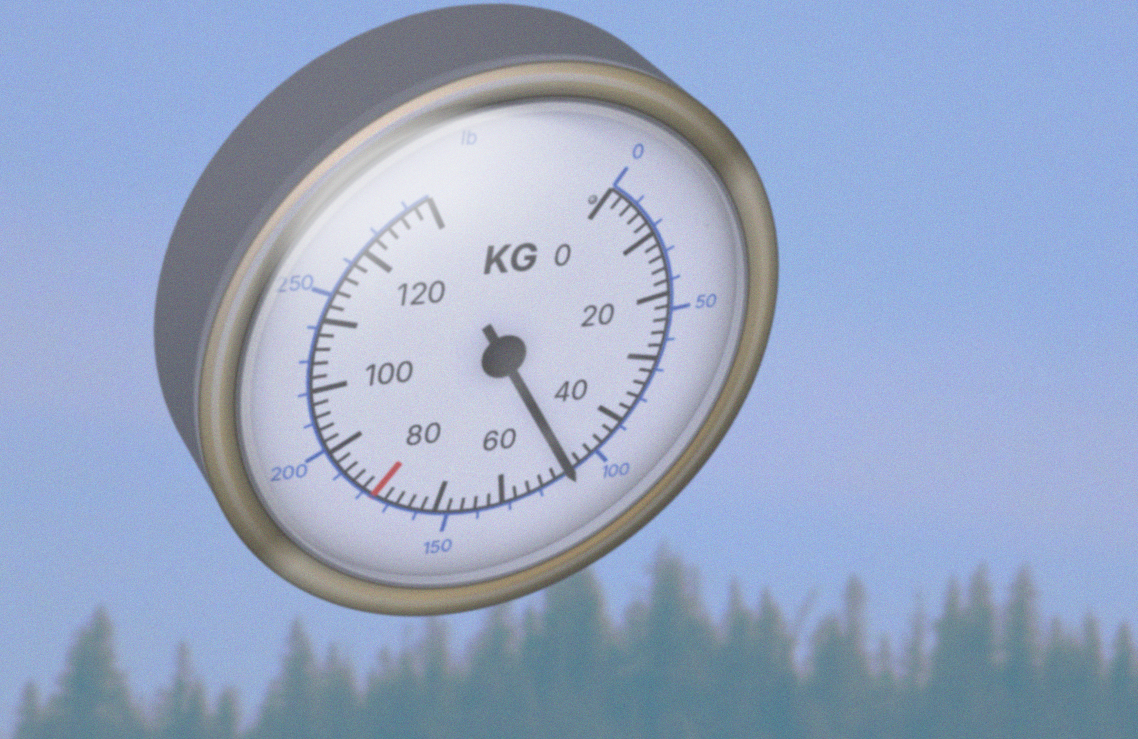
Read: value=50 unit=kg
